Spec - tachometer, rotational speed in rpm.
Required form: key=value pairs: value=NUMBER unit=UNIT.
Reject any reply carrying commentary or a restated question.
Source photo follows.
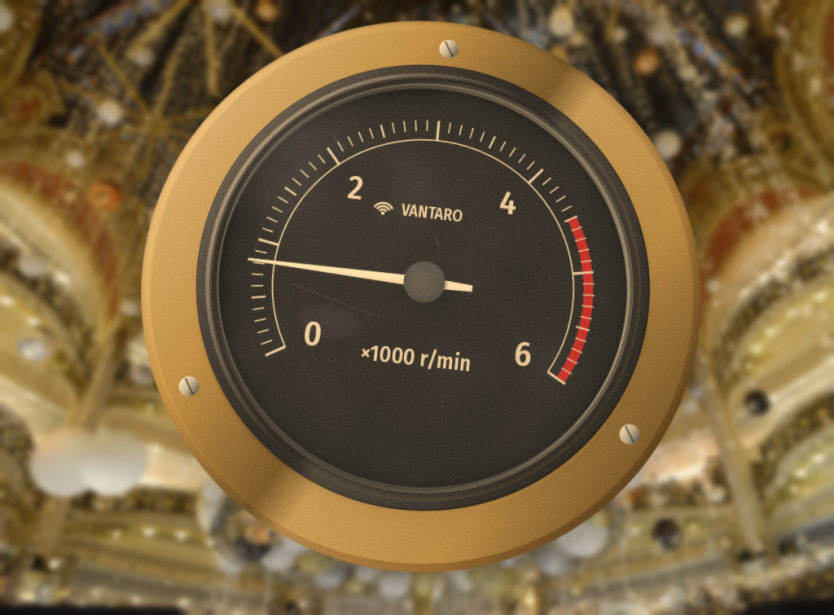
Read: value=800 unit=rpm
